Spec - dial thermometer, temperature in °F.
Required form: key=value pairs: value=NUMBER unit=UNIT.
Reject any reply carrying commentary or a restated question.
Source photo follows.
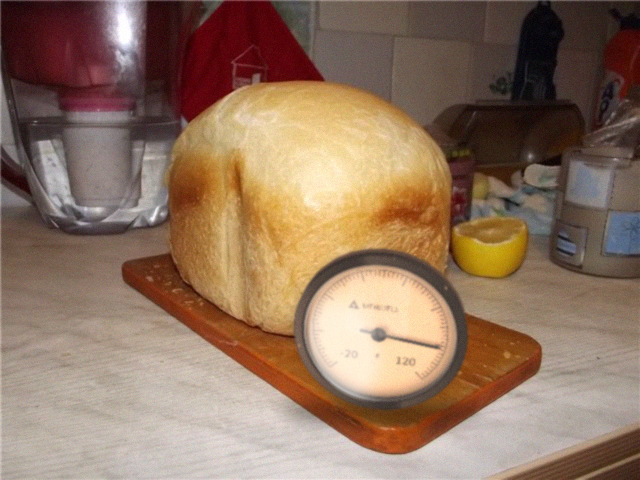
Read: value=100 unit=°F
